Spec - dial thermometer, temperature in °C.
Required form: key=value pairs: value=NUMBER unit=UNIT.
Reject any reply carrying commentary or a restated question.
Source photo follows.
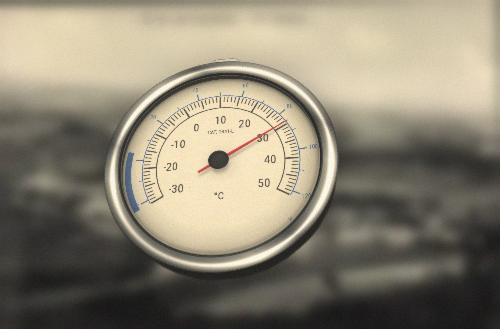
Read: value=30 unit=°C
